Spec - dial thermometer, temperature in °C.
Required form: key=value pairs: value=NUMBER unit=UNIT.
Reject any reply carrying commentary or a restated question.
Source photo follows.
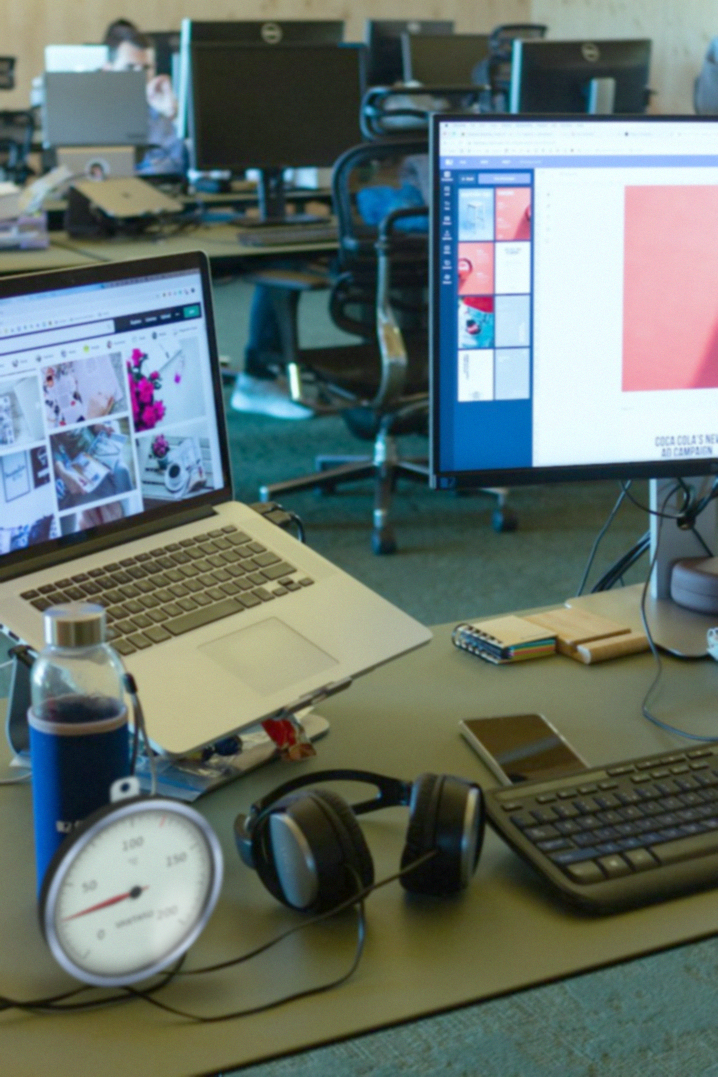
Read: value=30 unit=°C
